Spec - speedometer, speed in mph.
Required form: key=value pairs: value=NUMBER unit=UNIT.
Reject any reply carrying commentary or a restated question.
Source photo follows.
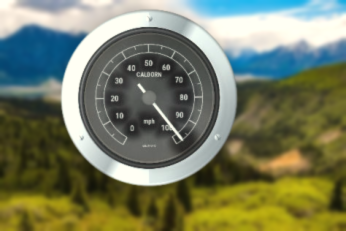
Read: value=97.5 unit=mph
